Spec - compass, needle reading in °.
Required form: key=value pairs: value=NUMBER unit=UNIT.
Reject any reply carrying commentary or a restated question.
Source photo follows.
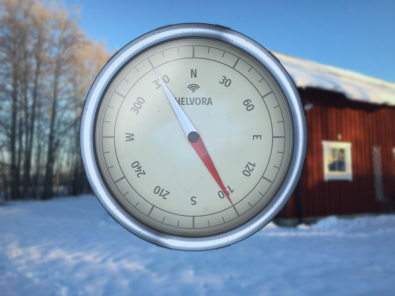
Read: value=150 unit=°
